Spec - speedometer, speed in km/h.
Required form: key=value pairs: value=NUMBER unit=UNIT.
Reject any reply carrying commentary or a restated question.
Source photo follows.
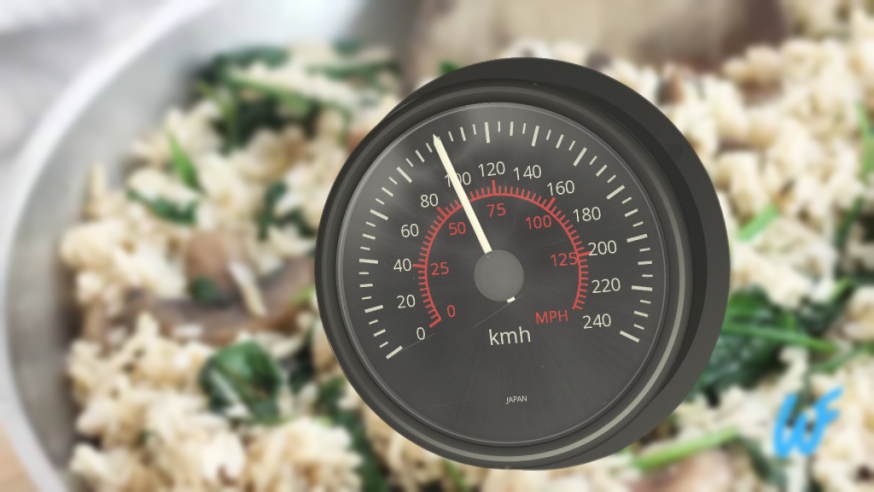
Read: value=100 unit=km/h
